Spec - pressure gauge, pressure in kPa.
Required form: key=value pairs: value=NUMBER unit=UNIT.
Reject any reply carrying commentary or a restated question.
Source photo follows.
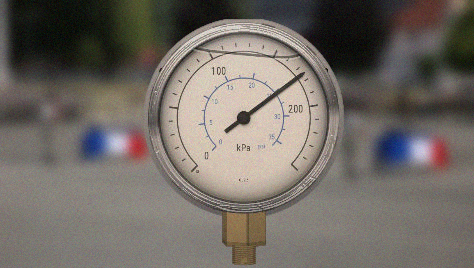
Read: value=175 unit=kPa
